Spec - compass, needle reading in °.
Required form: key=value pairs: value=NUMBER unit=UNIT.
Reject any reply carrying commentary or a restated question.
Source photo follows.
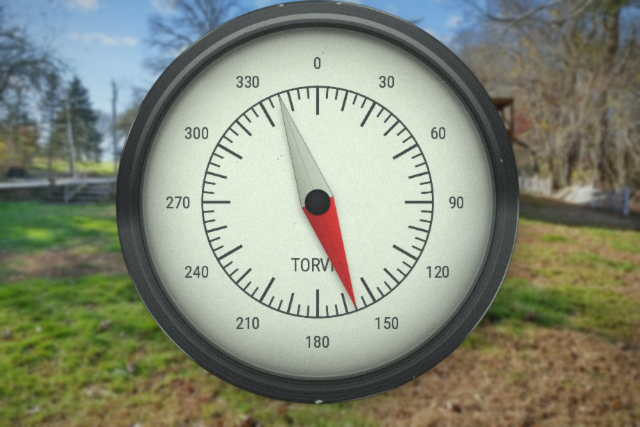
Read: value=160 unit=°
